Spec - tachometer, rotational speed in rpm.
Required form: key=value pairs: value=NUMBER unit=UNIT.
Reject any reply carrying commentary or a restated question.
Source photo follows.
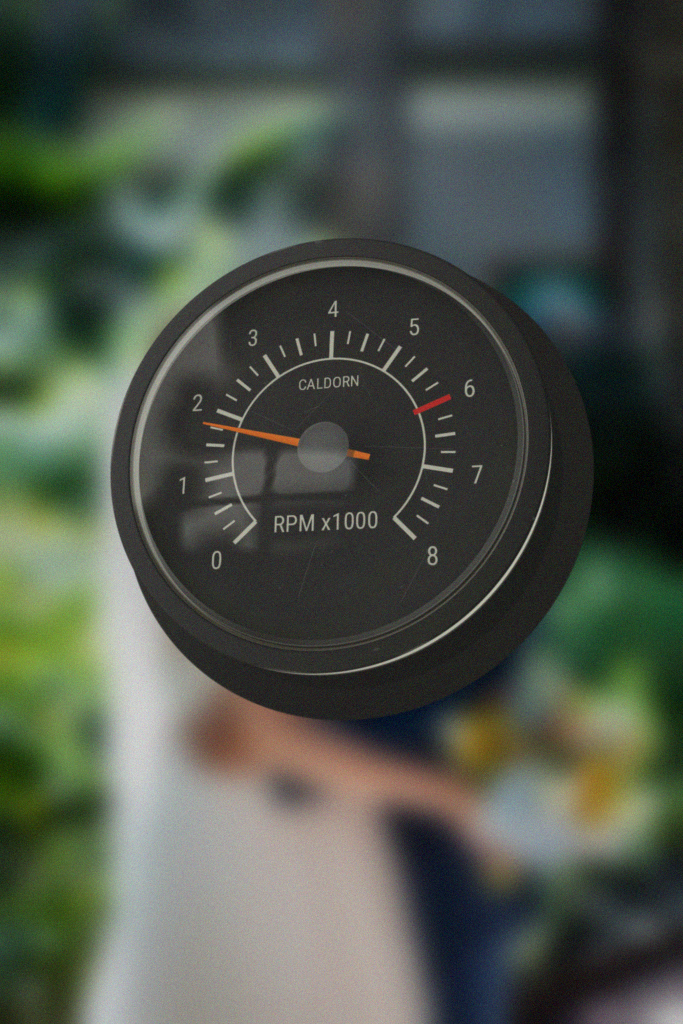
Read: value=1750 unit=rpm
